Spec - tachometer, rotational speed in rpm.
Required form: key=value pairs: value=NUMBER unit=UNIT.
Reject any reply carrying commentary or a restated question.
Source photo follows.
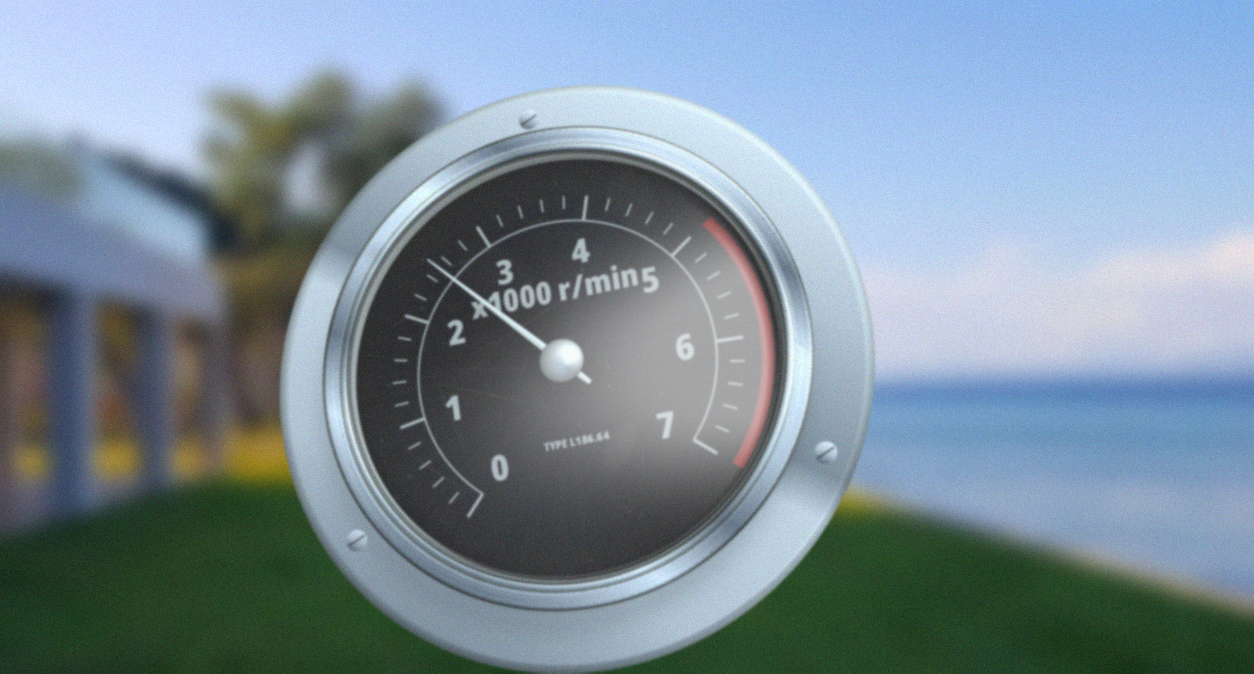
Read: value=2500 unit=rpm
